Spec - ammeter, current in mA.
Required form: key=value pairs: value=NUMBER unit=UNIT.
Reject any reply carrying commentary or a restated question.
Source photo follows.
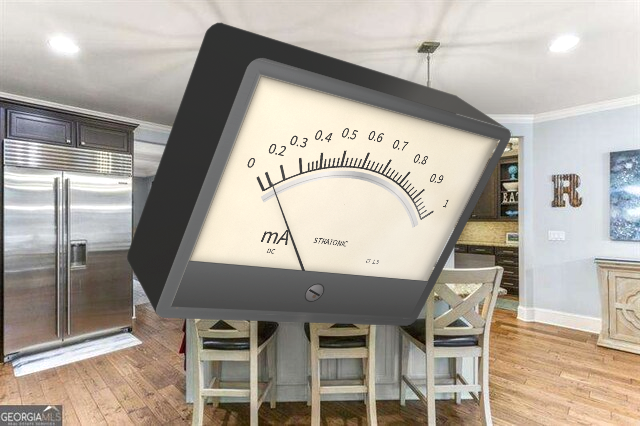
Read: value=0.1 unit=mA
